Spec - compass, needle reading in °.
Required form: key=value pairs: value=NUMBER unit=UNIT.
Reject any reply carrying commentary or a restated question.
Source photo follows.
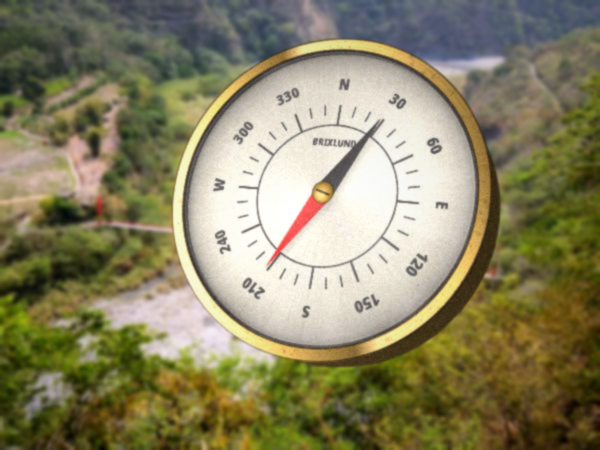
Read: value=210 unit=°
